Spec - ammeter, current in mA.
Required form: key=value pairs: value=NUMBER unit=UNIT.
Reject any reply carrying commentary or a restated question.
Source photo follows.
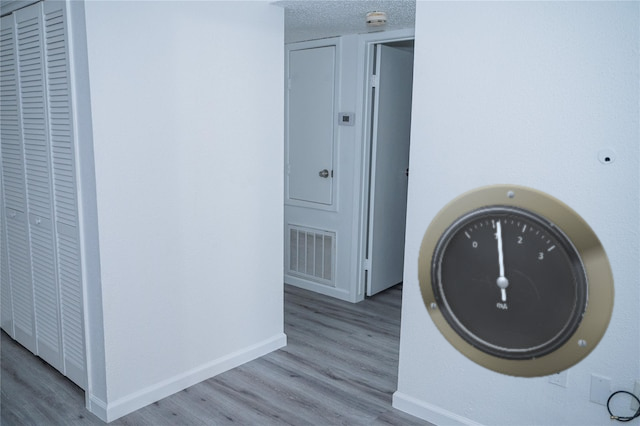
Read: value=1.2 unit=mA
